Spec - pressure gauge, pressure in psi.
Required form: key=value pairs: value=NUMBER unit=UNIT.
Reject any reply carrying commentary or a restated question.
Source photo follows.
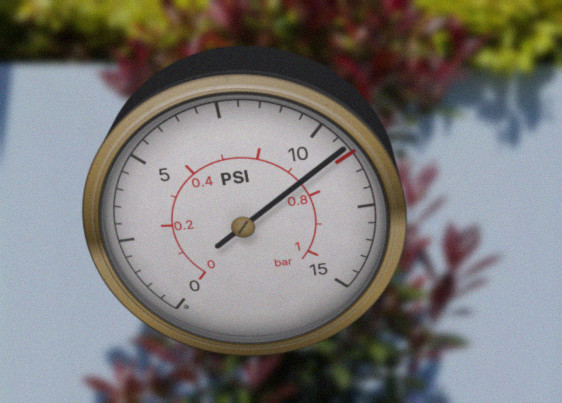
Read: value=10.75 unit=psi
